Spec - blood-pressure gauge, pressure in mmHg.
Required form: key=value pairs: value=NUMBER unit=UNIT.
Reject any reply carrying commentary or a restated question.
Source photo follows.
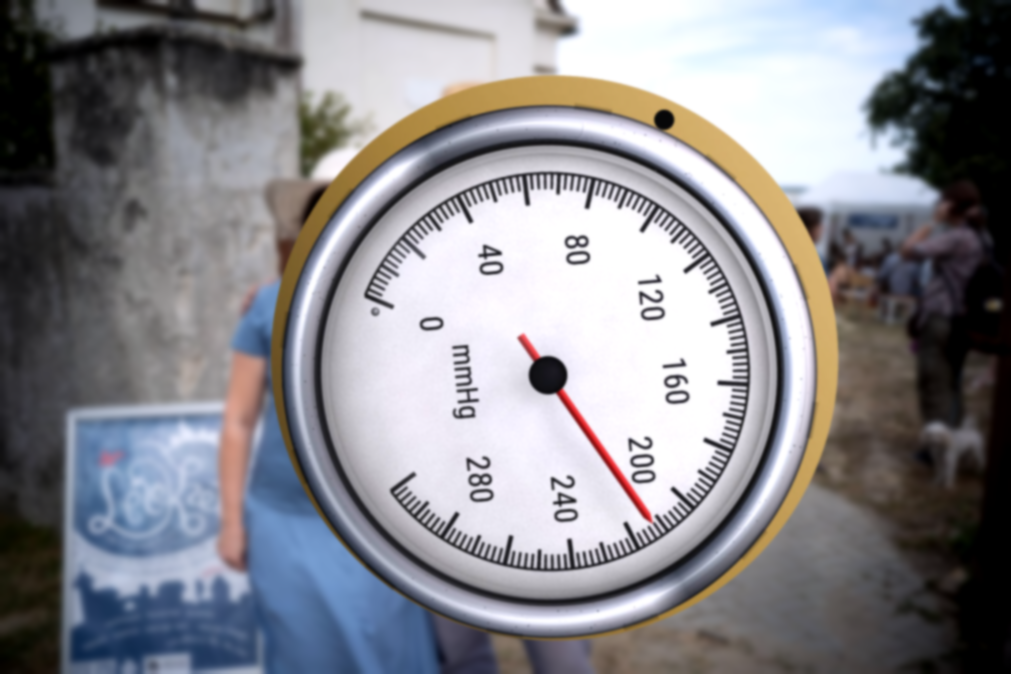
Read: value=212 unit=mmHg
